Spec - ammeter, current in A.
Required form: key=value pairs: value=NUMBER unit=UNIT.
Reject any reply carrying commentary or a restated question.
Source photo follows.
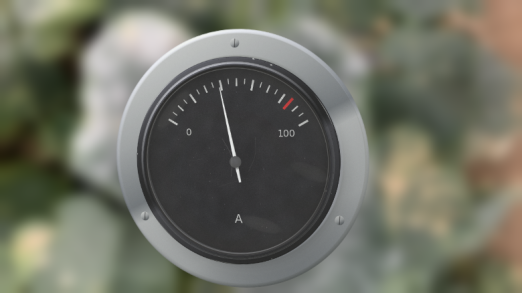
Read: value=40 unit=A
